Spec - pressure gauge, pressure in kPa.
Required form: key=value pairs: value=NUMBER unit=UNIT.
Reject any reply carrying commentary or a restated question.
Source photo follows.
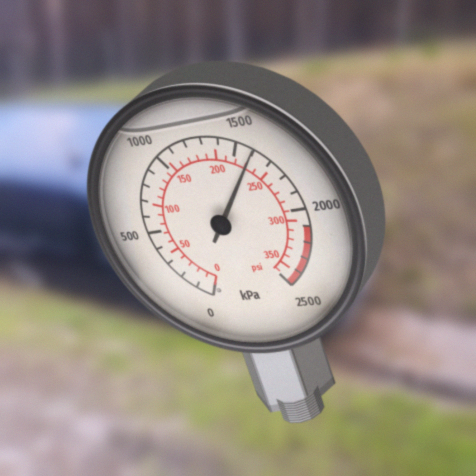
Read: value=1600 unit=kPa
